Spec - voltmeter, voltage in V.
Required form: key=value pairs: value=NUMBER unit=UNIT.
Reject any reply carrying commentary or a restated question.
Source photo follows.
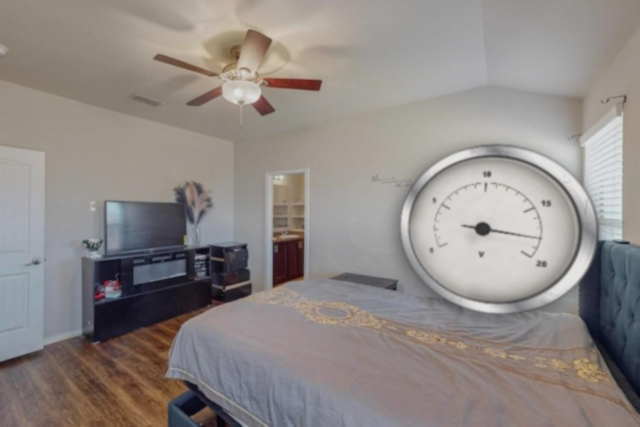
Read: value=18 unit=V
